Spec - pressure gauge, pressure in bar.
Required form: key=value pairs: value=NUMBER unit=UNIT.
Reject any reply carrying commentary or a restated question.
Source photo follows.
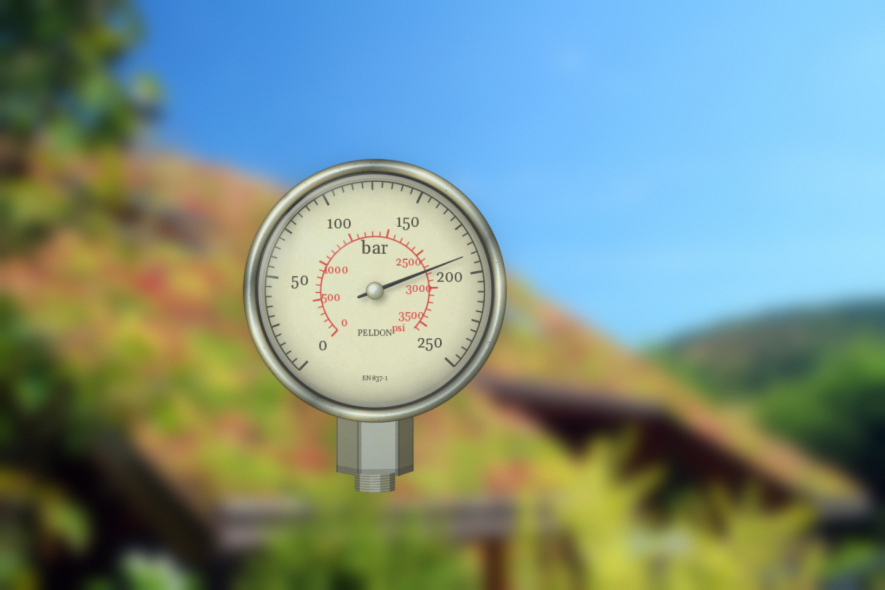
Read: value=190 unit=bar
